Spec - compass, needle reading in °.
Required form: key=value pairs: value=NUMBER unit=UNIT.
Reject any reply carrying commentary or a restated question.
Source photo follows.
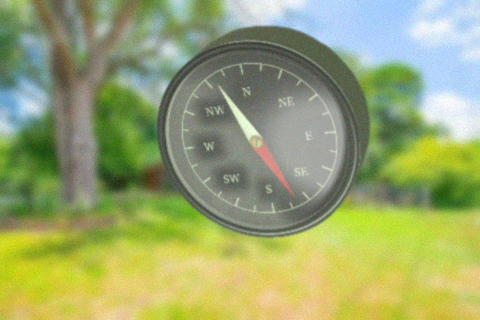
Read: value=157.5 unit=°
